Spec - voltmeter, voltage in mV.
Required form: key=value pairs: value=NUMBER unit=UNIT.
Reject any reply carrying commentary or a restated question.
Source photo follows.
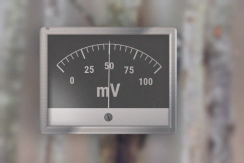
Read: value=50 unit=mV
